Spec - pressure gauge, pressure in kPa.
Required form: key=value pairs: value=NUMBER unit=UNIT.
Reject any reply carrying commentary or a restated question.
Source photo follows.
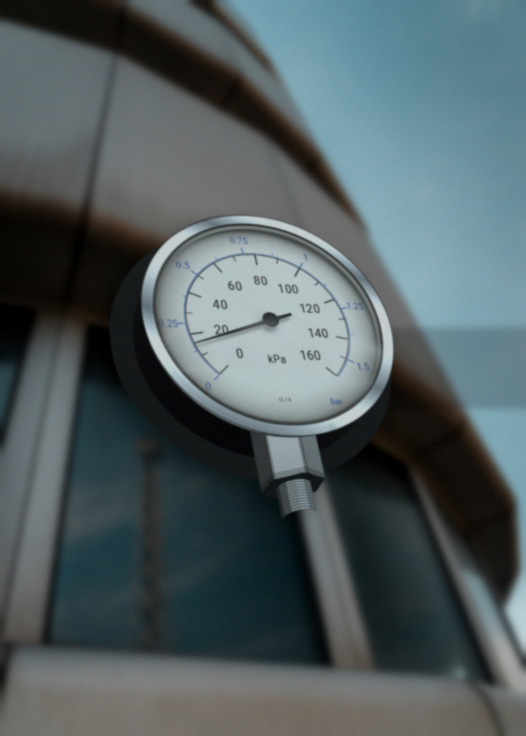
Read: value=15 unit=kPa
